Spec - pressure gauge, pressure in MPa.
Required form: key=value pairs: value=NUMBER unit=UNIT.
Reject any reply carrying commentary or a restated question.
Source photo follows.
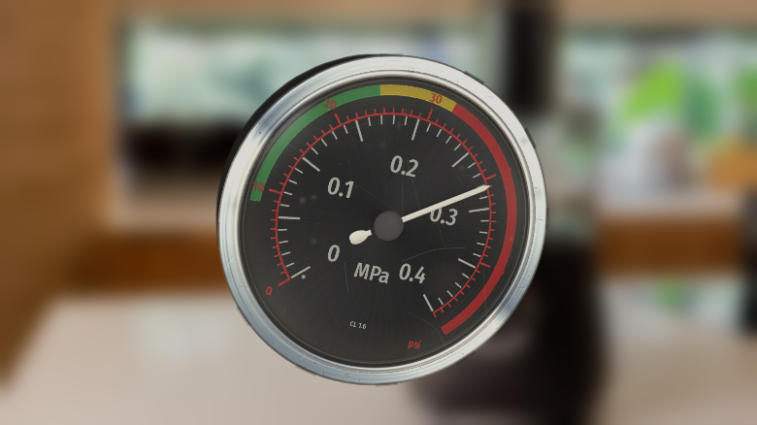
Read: value=0.28 unit=MPa
